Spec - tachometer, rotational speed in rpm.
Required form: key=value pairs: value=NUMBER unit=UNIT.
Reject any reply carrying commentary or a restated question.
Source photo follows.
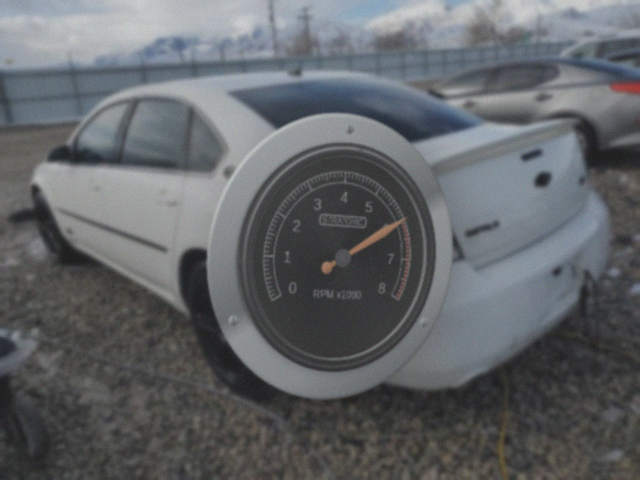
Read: value=6000 unit=rpm
